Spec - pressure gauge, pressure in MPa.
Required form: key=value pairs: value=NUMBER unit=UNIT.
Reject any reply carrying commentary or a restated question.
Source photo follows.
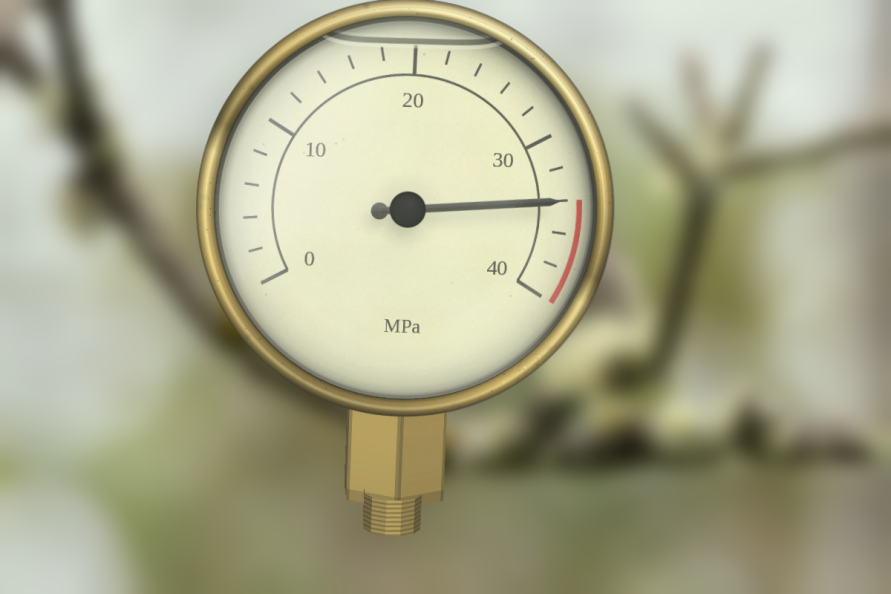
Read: value=34 unit=MPa
